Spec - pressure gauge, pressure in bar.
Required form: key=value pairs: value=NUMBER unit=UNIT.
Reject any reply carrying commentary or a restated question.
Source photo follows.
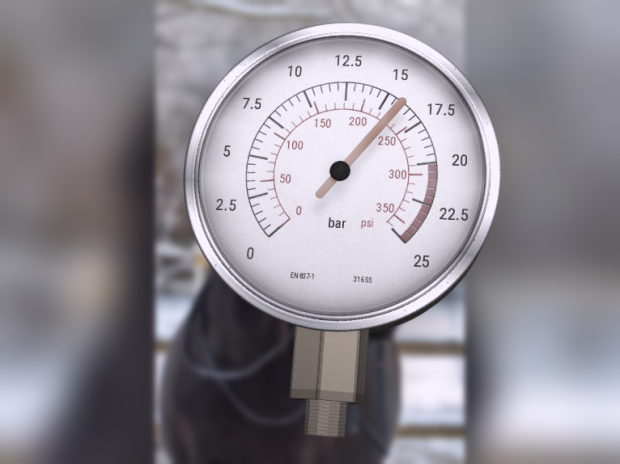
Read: value=16 unit=bar
